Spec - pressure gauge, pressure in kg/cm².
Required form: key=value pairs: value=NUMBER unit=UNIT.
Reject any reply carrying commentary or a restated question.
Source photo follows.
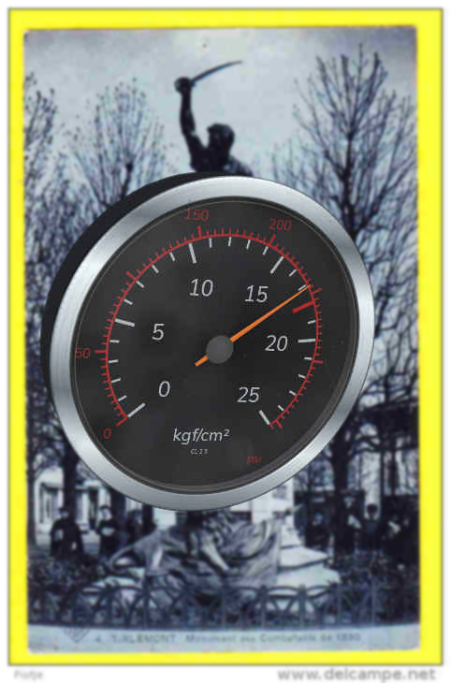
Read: value=17 unit=kg/cm²
